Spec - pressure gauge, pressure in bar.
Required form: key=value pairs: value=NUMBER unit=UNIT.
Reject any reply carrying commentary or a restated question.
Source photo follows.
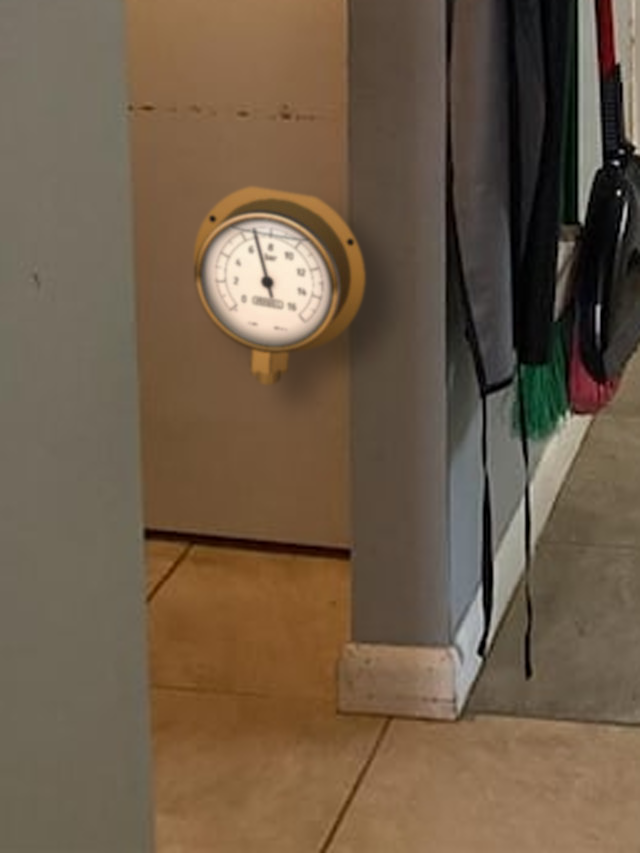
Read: value=7 unit=bar
